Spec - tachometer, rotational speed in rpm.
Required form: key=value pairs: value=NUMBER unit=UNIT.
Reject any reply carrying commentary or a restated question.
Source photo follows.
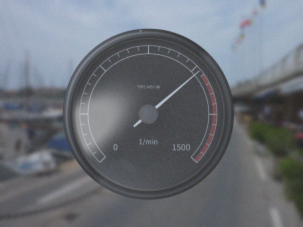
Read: value=1025 unit=rpm
